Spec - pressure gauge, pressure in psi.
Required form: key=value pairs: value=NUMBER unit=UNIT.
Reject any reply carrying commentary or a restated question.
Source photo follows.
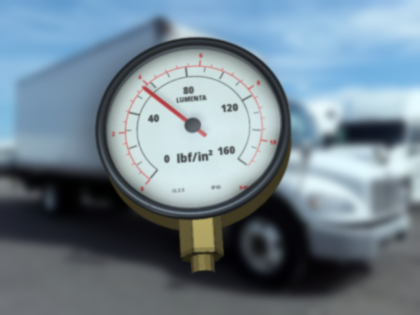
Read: value=55 unit=psi
